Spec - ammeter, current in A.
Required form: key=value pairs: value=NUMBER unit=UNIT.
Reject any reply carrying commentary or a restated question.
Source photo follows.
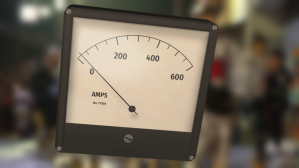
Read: value=25 unit=A
